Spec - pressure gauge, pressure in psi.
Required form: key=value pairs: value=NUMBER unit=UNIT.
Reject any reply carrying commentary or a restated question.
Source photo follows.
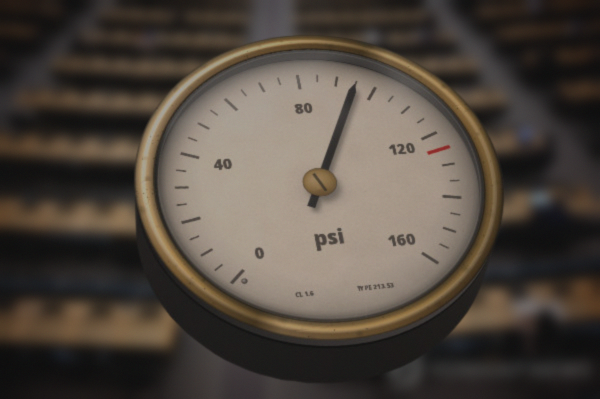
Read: value=95 unit=psi
